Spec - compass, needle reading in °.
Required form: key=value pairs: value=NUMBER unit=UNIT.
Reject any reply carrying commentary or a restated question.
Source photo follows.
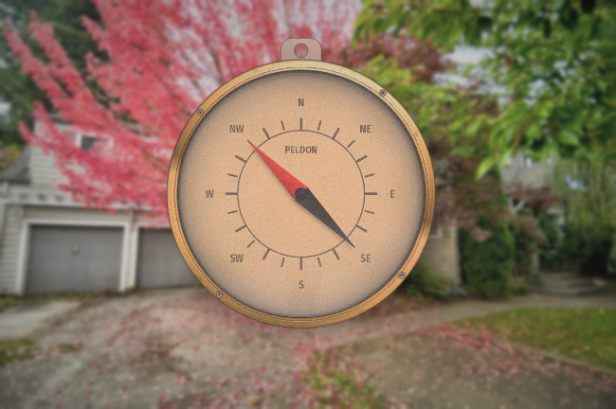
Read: value=315 unit=°
